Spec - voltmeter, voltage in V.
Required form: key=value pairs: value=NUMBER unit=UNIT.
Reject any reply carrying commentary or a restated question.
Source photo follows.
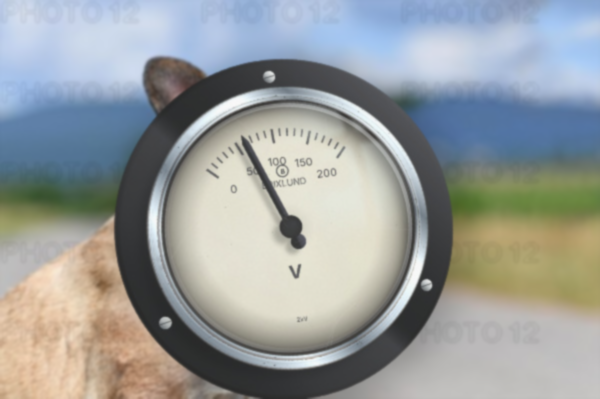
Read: value=60 unit=V
